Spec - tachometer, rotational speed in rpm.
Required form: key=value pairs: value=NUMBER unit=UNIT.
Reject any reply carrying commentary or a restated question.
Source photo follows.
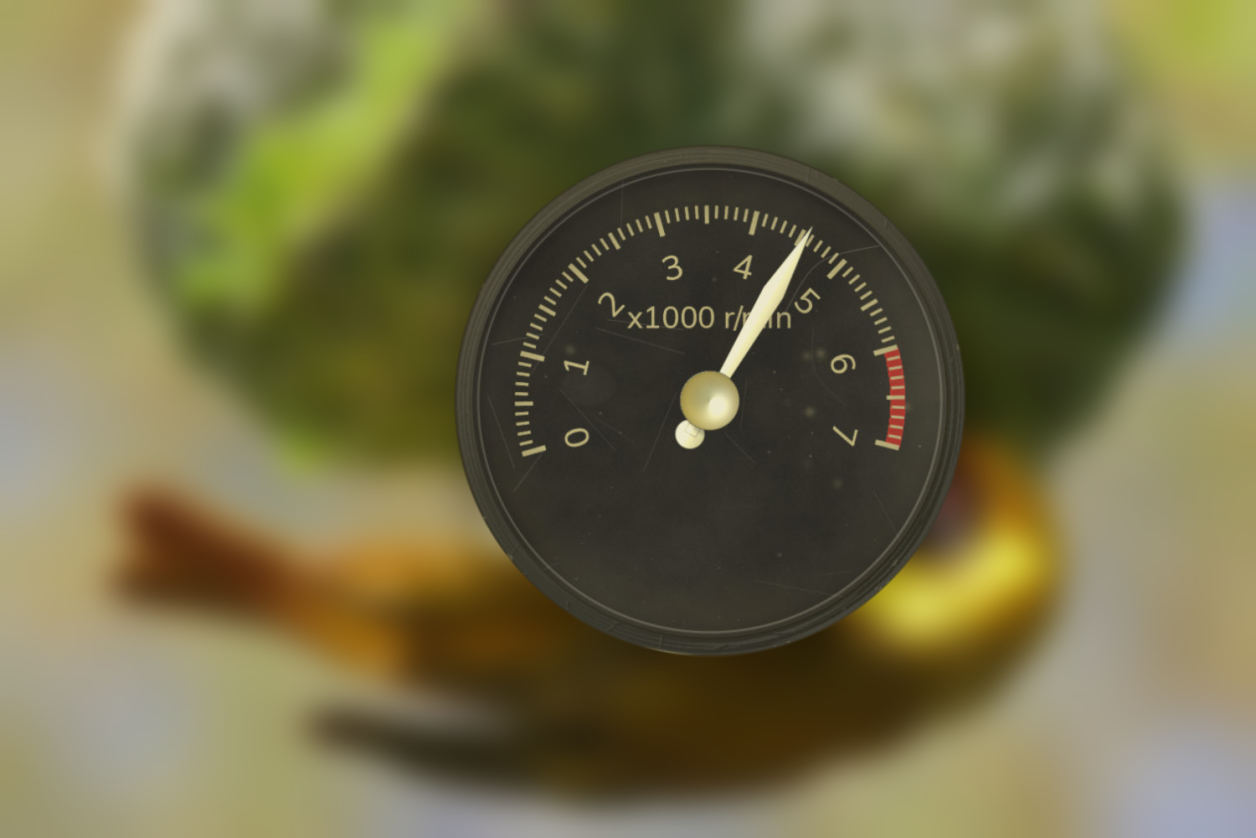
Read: value=4550 unit=rpm
